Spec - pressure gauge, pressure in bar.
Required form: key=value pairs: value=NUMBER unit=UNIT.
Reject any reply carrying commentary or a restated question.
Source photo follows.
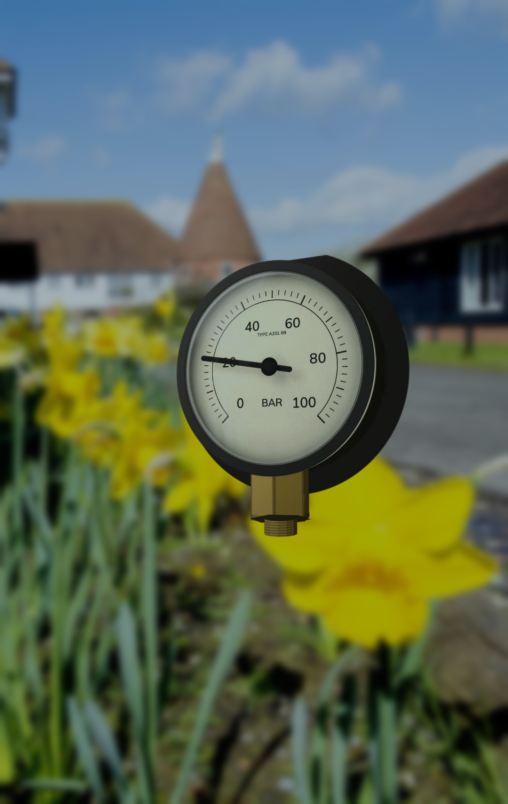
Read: value=20 unit=bar
